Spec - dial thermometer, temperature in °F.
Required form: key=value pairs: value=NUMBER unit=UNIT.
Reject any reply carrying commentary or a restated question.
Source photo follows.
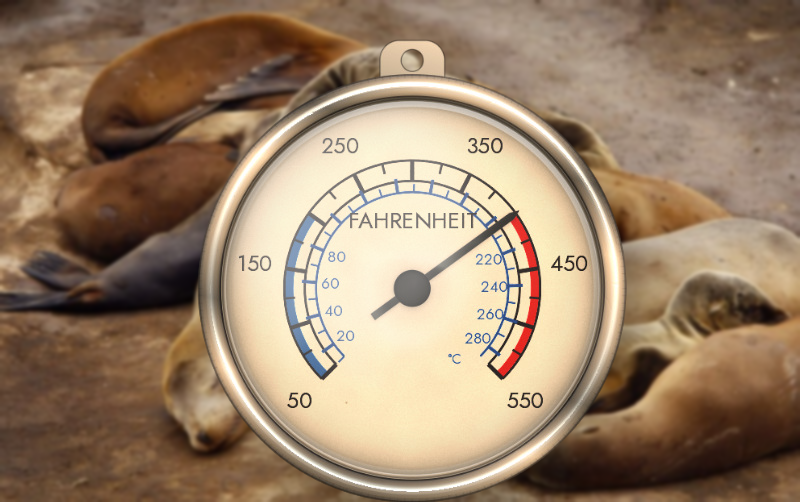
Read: value=400 unit=°F
